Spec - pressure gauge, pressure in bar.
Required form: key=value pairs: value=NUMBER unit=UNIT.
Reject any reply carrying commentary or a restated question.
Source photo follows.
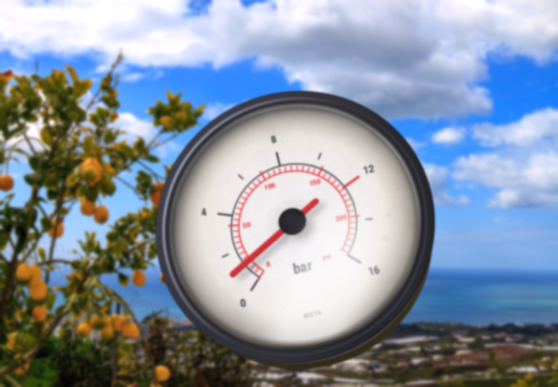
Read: value=1 unit=bar
